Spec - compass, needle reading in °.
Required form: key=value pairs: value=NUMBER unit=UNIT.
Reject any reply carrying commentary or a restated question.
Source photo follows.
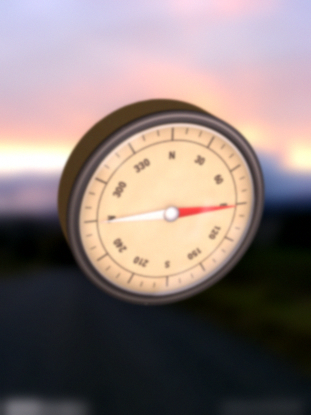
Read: value=90 unit=°
